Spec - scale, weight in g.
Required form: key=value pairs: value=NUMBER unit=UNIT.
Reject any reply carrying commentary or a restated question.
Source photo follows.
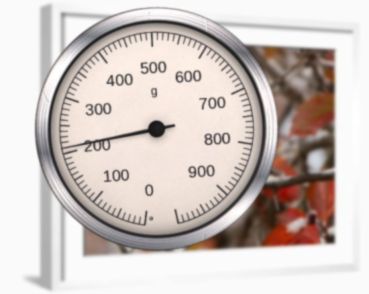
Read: value=210 unit=g
